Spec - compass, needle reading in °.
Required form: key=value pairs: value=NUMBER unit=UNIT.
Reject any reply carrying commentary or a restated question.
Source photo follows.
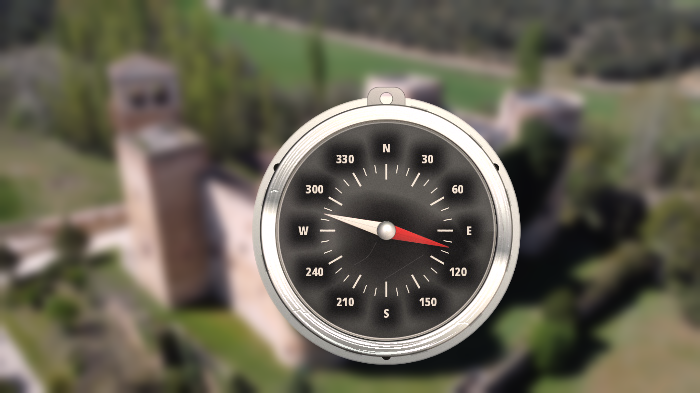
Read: value=105 unit=°
